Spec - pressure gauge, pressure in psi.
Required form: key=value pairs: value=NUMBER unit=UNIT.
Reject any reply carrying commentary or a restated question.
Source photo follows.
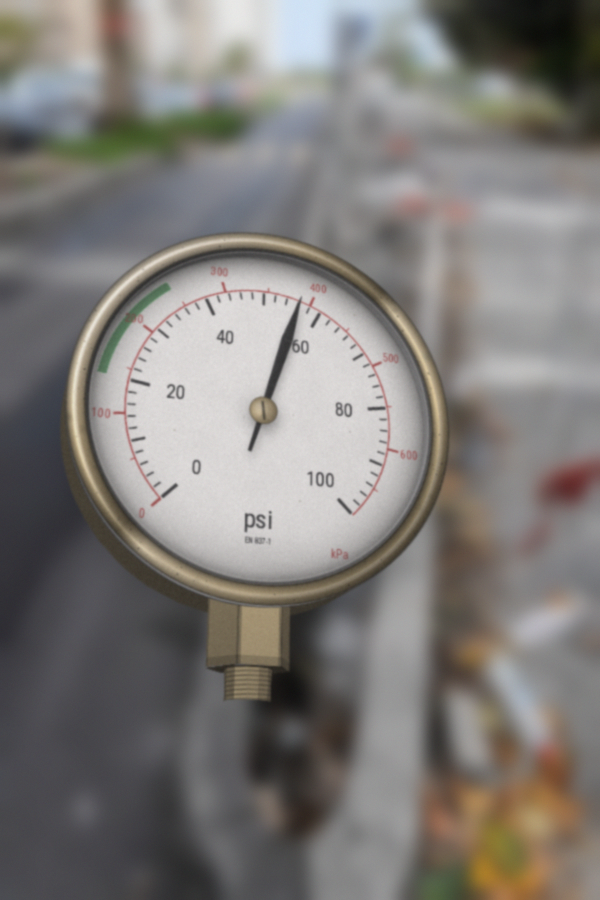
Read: value=56 unit=psi
